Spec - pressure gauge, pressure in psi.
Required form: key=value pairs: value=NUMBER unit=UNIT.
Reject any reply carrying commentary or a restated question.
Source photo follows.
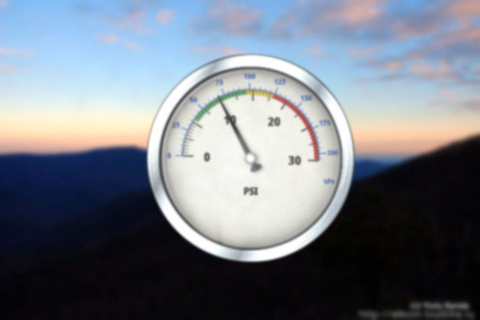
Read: value=10 unit=psi
